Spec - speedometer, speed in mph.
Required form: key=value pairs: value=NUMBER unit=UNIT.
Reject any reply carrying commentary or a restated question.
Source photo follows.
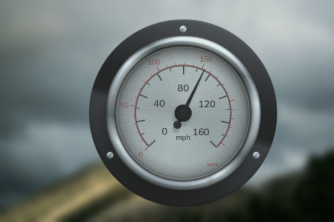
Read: value=95 unit=mph
